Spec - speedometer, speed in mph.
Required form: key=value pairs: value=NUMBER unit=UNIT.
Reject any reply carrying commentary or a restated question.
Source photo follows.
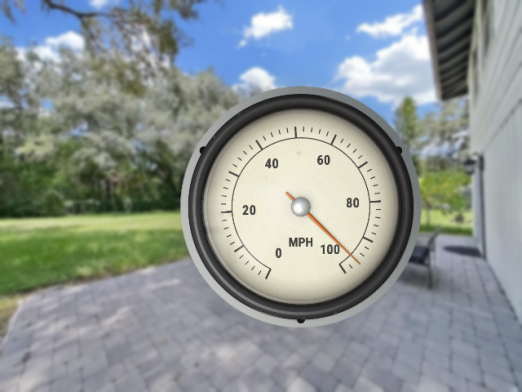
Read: value=96 unit=mph
